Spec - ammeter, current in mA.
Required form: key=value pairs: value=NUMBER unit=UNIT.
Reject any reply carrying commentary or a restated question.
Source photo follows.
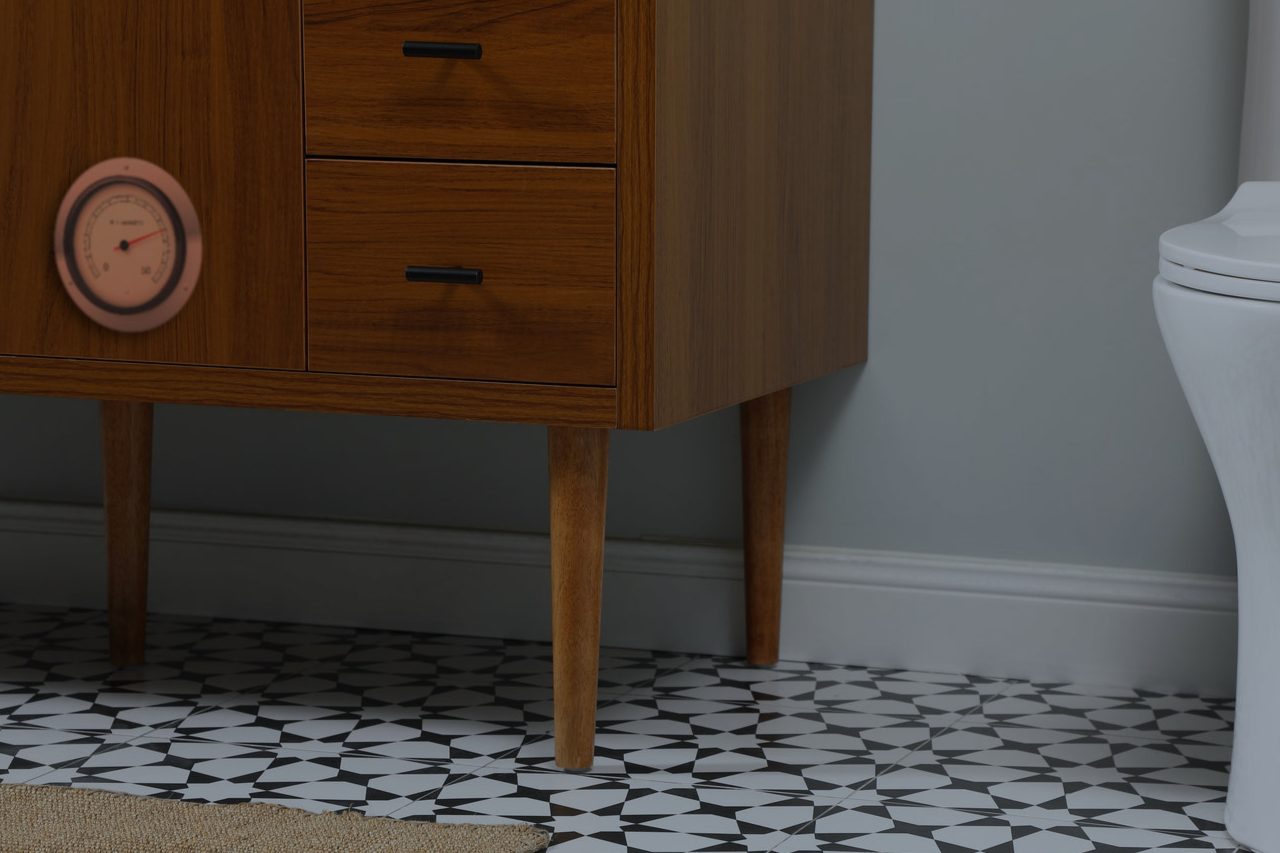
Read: value=37.5 unit=mA
